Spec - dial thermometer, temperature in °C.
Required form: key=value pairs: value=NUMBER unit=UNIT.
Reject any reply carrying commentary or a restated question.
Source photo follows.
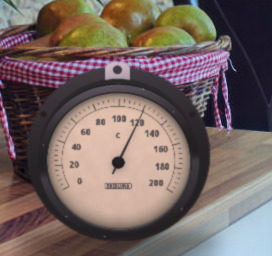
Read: value=120 unit=°C
